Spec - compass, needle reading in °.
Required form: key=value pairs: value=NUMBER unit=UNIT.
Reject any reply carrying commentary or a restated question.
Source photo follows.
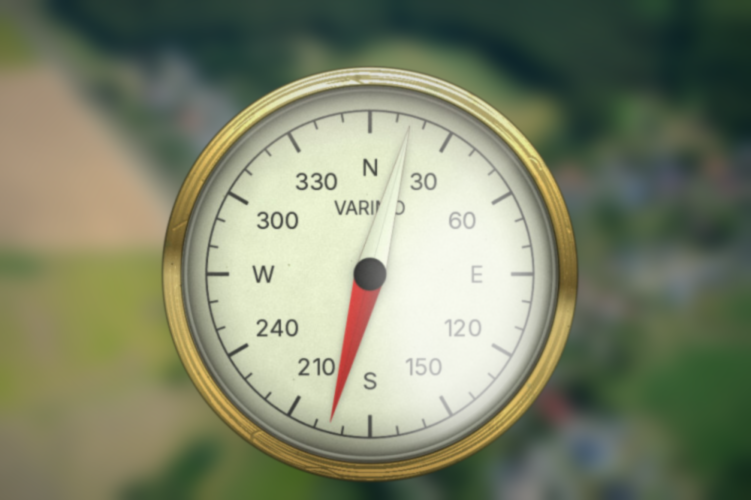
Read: value=195 unit=°
